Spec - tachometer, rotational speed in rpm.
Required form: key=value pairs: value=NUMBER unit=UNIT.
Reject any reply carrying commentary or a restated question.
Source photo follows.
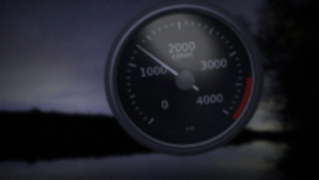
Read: value=1300 unit=rpm
